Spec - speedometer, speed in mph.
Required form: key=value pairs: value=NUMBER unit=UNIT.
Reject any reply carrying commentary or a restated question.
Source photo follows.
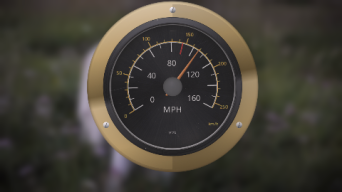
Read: value=105 unit=mph
